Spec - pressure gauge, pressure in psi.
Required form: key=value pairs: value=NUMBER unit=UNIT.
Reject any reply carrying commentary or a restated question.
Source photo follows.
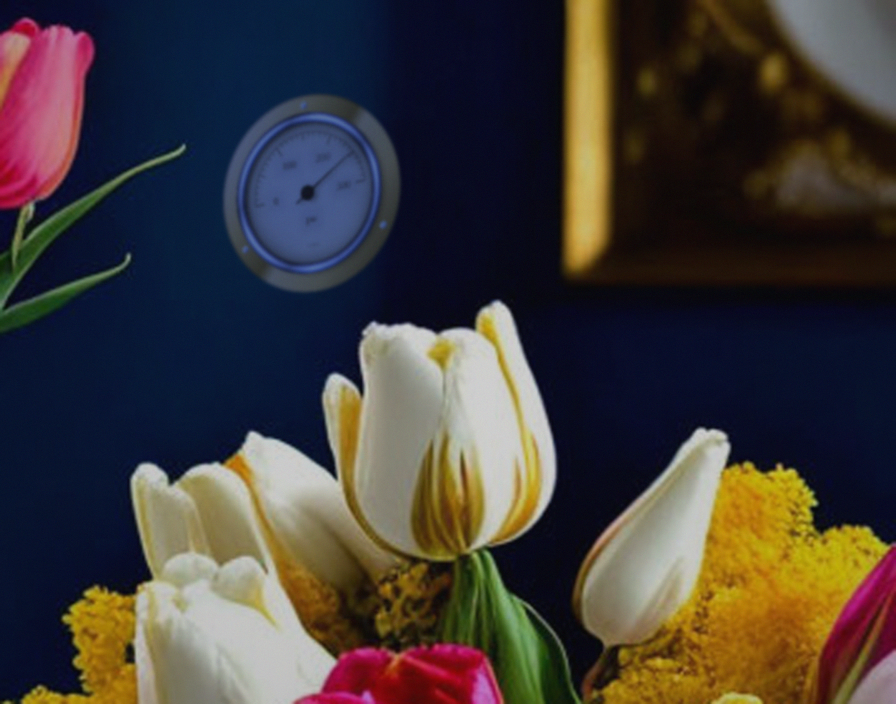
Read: value=250 unit=psi
